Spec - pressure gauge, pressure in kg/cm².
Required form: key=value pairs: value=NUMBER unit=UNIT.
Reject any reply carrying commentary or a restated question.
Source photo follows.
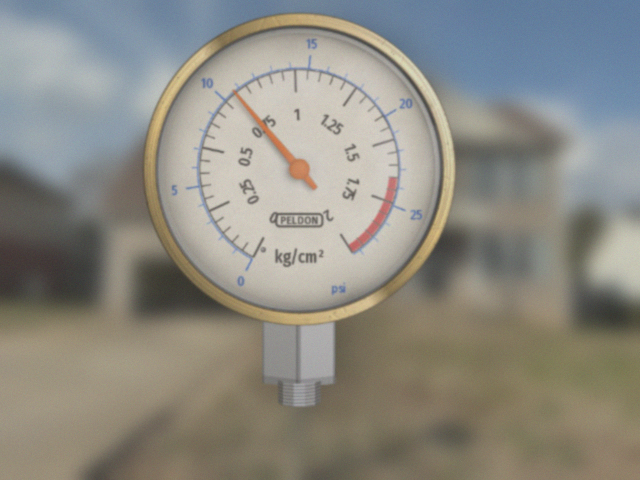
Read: value=0.75 unit=kg/cm²
